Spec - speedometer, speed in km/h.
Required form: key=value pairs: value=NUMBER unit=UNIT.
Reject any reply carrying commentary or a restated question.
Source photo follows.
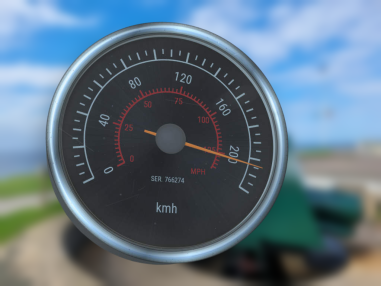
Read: value=205 unit=km/h
